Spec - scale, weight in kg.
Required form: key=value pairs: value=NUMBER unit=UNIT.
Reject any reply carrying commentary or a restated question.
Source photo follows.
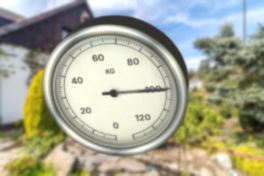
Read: value=100 unit=kg
